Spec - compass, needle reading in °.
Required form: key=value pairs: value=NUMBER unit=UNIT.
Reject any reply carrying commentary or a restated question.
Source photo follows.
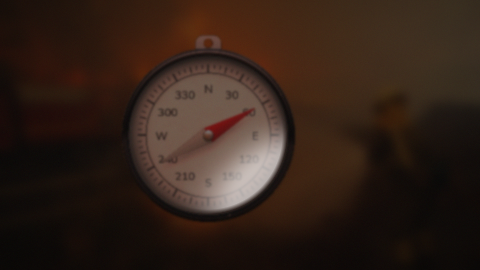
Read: value=60 unit=°
